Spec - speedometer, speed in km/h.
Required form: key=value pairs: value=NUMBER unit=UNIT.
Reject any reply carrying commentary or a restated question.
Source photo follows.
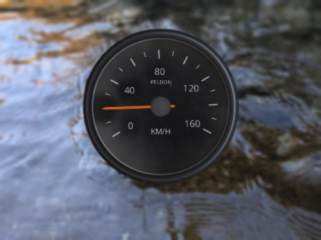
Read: value=20 unit=km/h
